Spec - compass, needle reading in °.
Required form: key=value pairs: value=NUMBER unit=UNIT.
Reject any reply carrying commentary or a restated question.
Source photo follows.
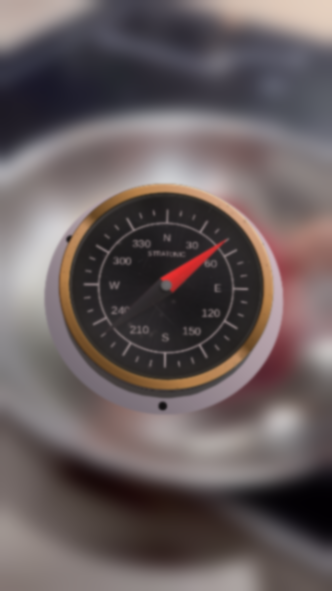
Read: value=50 unit=°
